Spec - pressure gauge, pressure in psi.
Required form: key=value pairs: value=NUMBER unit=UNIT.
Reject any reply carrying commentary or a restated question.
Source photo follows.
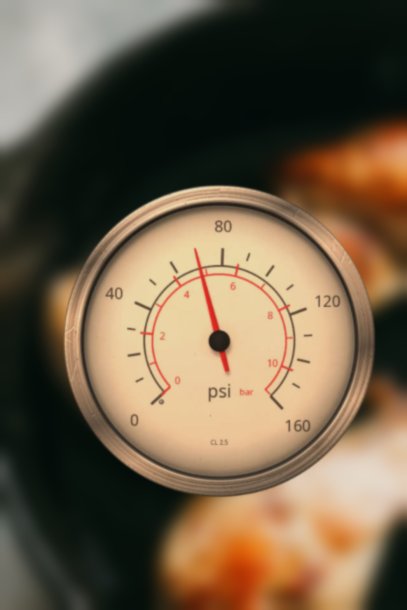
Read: value=70 unit=psi
